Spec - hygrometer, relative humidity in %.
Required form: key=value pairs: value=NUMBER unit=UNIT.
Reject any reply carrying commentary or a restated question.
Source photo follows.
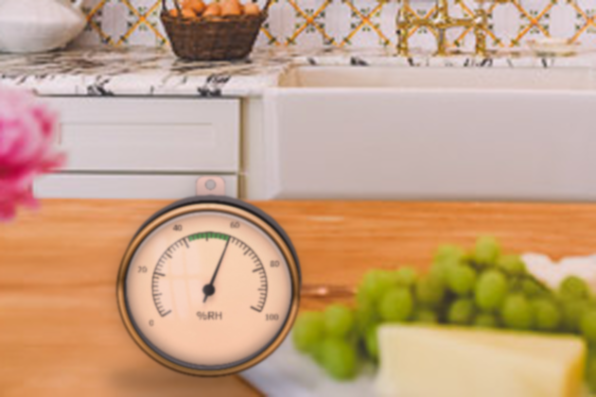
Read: value=60 unit=%
